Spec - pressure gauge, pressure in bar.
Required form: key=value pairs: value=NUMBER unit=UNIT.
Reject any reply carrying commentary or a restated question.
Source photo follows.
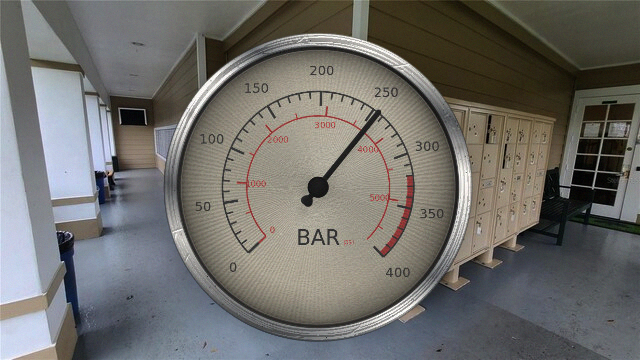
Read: value=255 unit=bar
